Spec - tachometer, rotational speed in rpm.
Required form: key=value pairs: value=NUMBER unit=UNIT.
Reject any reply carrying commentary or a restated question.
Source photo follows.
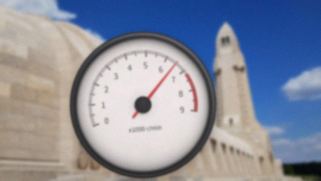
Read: value=6500 unit=rpm
